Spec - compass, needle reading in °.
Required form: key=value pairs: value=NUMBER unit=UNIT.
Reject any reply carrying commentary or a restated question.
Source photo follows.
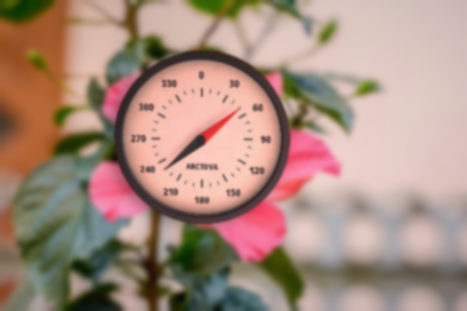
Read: value=50 unit=°
